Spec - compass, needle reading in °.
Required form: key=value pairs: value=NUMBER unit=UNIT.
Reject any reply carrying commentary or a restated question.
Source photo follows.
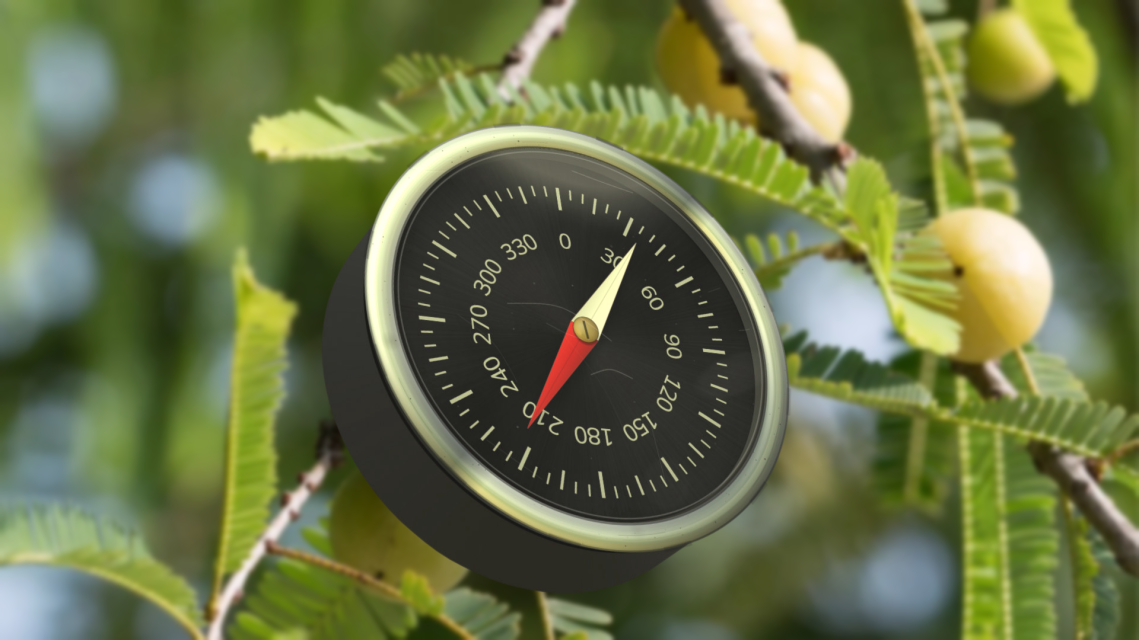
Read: value=215 unit=°
